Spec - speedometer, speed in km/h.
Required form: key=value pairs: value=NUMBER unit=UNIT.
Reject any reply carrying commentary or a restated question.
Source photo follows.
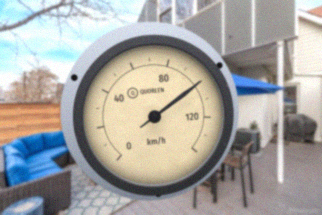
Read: value=100 unit=km/h
